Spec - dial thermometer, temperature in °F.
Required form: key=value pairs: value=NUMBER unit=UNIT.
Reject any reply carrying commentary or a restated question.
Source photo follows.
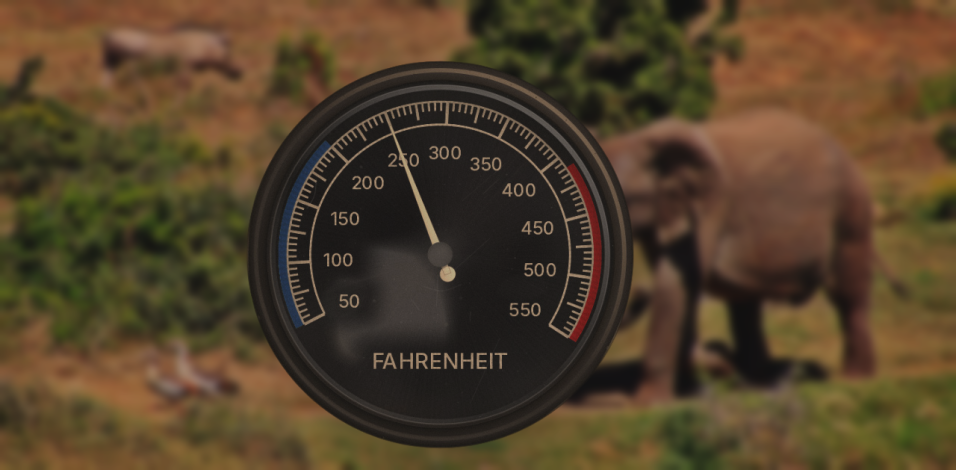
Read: value=250 unit=°F
